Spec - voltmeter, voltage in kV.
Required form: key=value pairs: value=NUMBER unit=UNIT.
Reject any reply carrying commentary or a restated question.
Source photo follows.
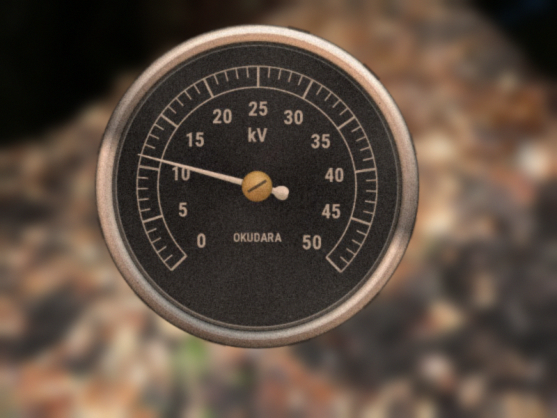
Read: value=11 unit=kV
